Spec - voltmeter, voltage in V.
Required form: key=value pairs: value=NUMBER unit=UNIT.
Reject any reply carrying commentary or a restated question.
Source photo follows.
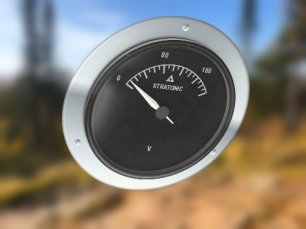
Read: value=10 unit=V
